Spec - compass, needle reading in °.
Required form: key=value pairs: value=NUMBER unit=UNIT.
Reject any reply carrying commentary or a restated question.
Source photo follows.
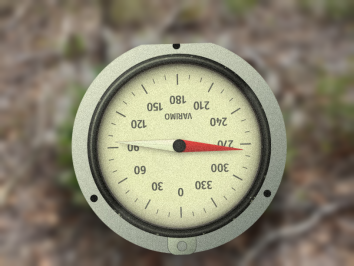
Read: value=275 unit=°
